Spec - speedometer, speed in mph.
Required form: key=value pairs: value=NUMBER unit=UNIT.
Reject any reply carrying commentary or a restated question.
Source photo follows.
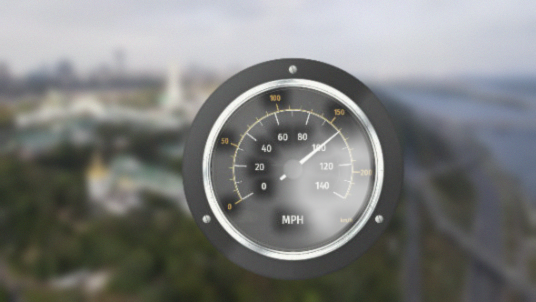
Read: value=100 unit=mph
